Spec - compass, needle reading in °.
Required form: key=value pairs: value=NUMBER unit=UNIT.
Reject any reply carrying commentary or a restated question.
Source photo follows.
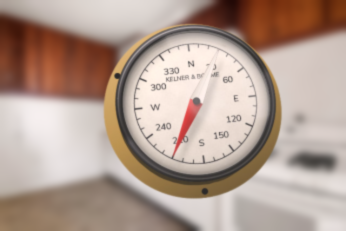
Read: value=210 unit=°
